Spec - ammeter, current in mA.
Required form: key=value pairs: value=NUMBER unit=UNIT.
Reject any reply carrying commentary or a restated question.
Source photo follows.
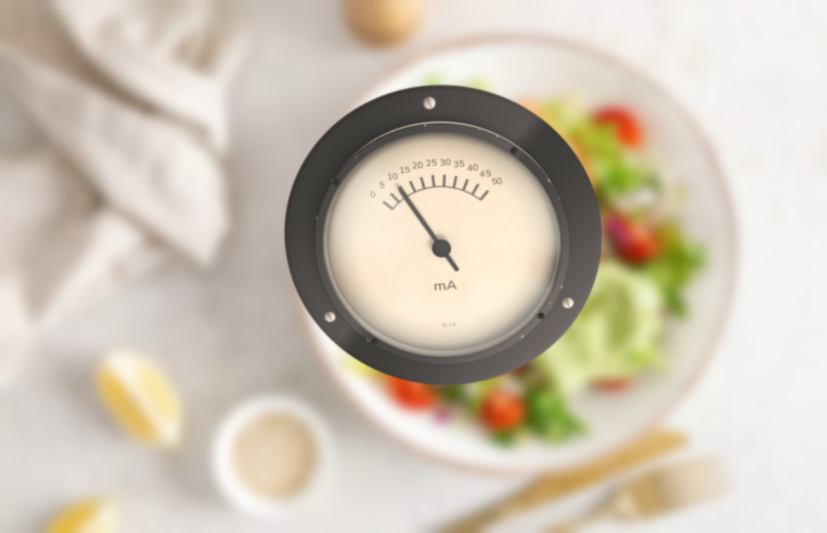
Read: value=10 unit=mA
